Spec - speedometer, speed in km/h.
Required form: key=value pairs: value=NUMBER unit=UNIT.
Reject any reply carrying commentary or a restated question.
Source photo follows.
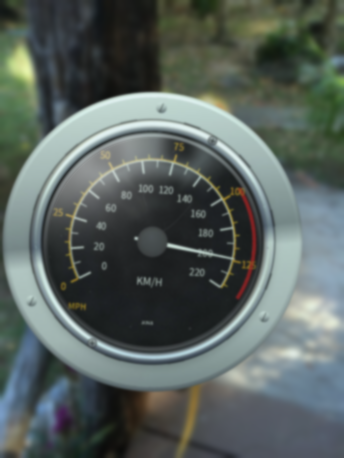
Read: value=200 unit=km/h
